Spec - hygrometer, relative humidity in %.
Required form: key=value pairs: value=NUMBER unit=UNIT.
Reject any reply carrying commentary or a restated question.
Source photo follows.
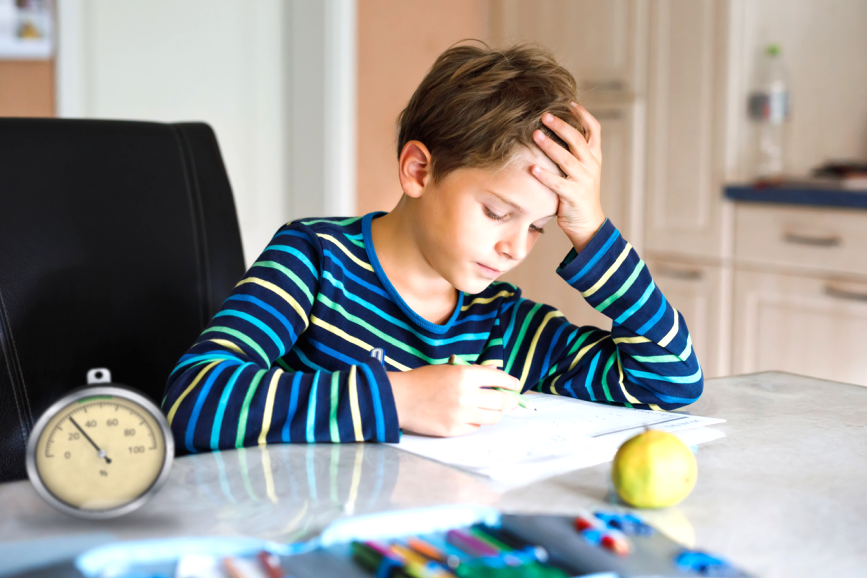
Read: value=30 unit=%
